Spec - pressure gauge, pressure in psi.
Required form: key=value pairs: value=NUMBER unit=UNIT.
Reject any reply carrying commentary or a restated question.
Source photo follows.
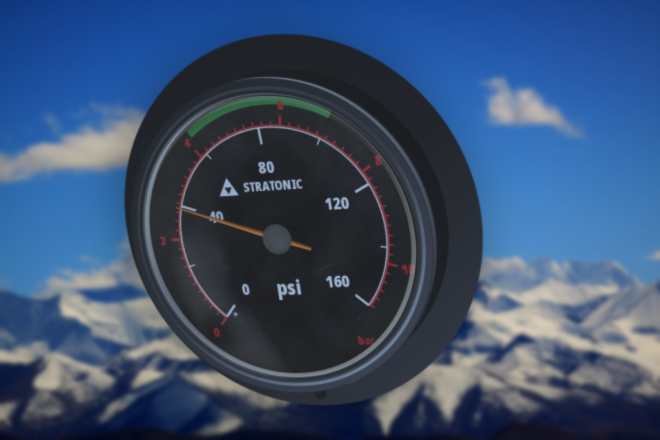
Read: value=40 unit=psi
